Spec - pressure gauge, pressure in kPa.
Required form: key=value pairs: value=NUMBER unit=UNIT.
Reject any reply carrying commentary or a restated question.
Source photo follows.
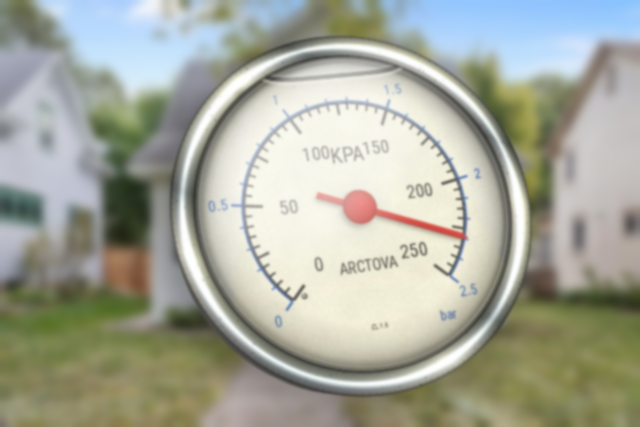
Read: value=230 unit=kPa
